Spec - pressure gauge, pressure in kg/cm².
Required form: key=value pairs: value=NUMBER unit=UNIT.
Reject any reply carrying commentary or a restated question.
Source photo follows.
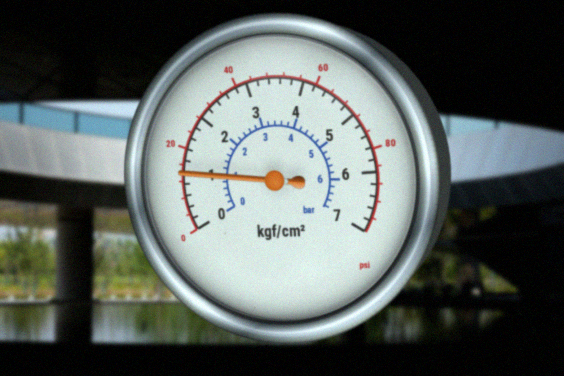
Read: value=1 unit=kg/cm²
